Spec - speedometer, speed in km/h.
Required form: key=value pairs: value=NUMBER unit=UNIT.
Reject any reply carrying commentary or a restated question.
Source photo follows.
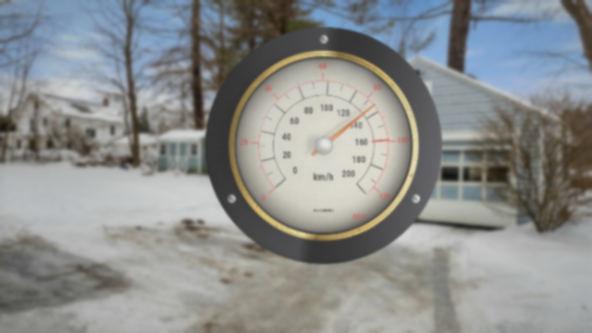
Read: value=135 unit=km/h
